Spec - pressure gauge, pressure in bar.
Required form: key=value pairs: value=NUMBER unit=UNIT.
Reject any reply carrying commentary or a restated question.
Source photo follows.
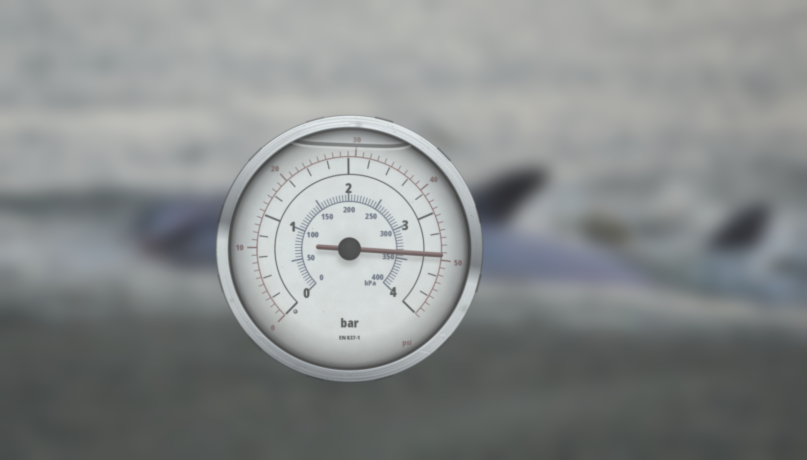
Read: value=3.4 unit=bar
